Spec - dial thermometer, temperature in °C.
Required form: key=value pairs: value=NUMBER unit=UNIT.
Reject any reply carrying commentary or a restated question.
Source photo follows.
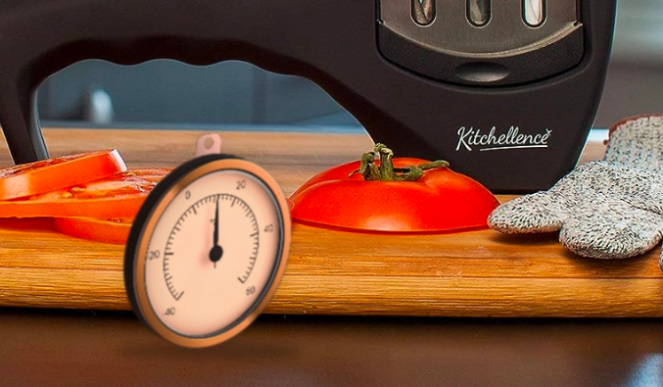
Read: value=10 unit=°C
